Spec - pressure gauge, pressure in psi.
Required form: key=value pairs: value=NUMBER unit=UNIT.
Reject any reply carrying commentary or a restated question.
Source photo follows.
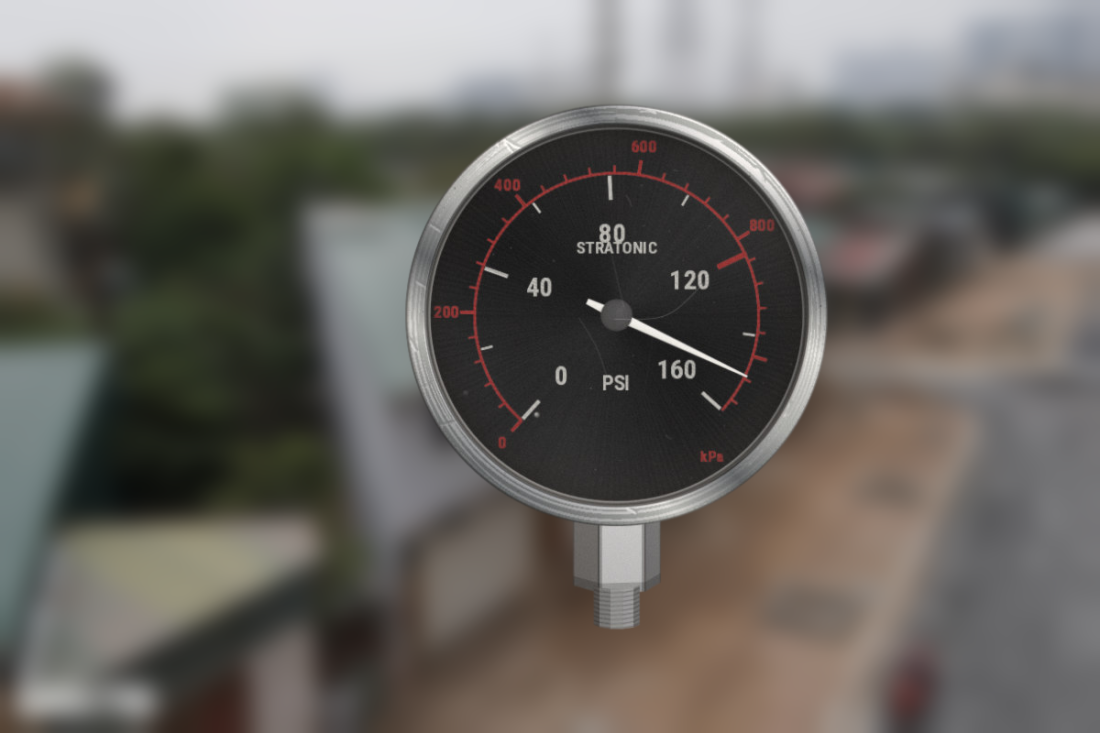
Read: value=150 unit=psi
